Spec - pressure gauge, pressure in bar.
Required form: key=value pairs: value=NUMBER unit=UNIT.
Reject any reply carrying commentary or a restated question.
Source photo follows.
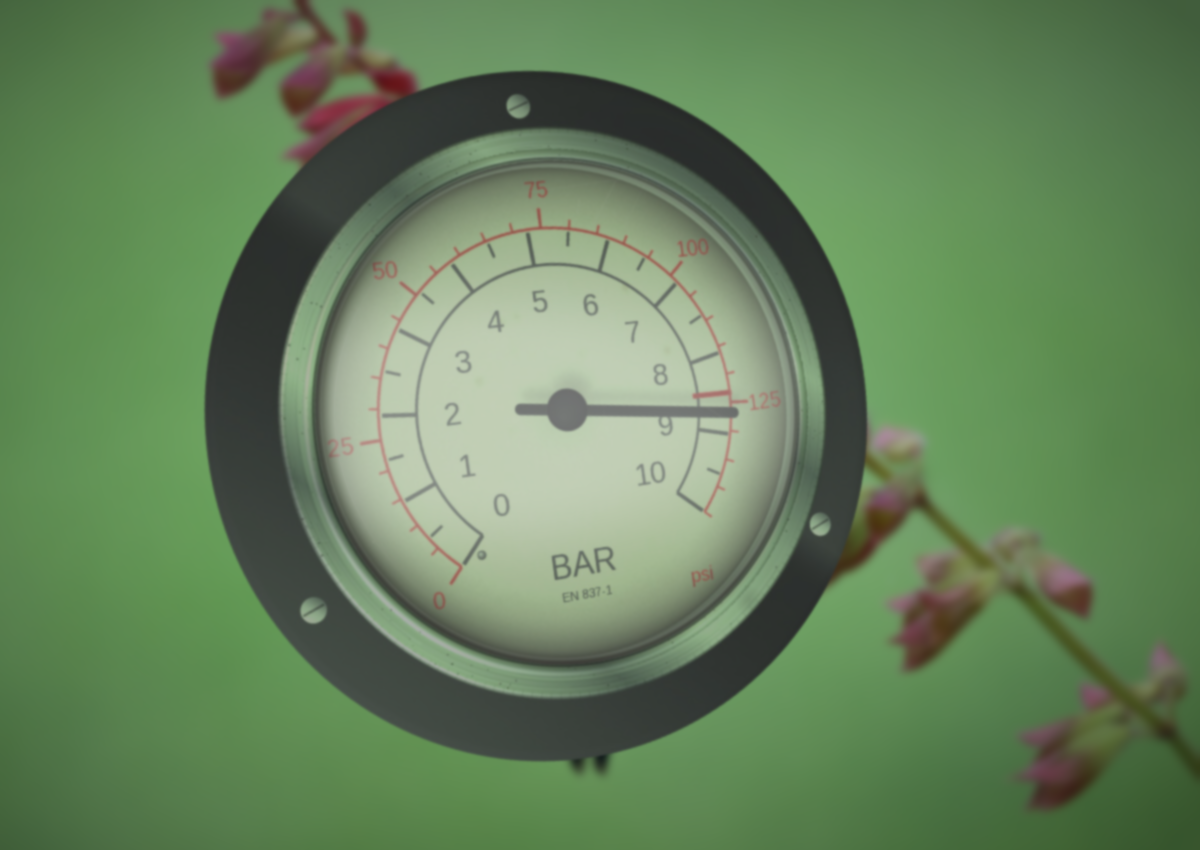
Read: value=8.75 unit=bar
